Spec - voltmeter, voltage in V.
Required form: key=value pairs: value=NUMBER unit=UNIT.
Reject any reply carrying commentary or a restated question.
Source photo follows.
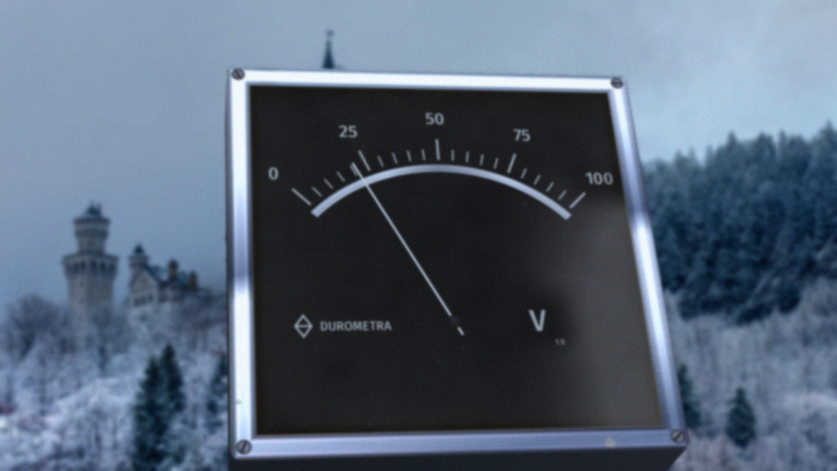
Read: value=20 unit=V
